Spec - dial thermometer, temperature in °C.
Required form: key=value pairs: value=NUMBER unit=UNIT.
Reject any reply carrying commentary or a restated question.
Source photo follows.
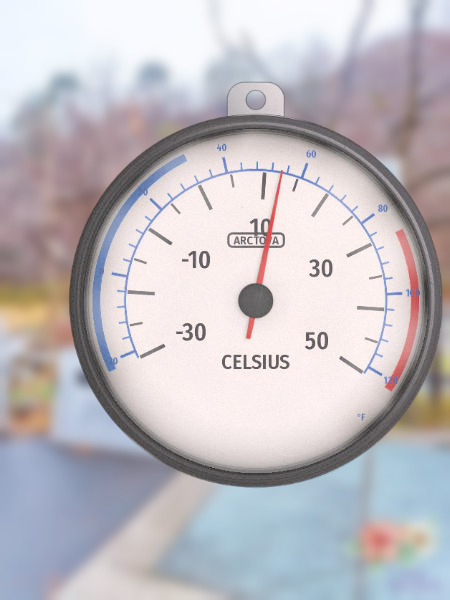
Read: value=12.5 unit=°C
